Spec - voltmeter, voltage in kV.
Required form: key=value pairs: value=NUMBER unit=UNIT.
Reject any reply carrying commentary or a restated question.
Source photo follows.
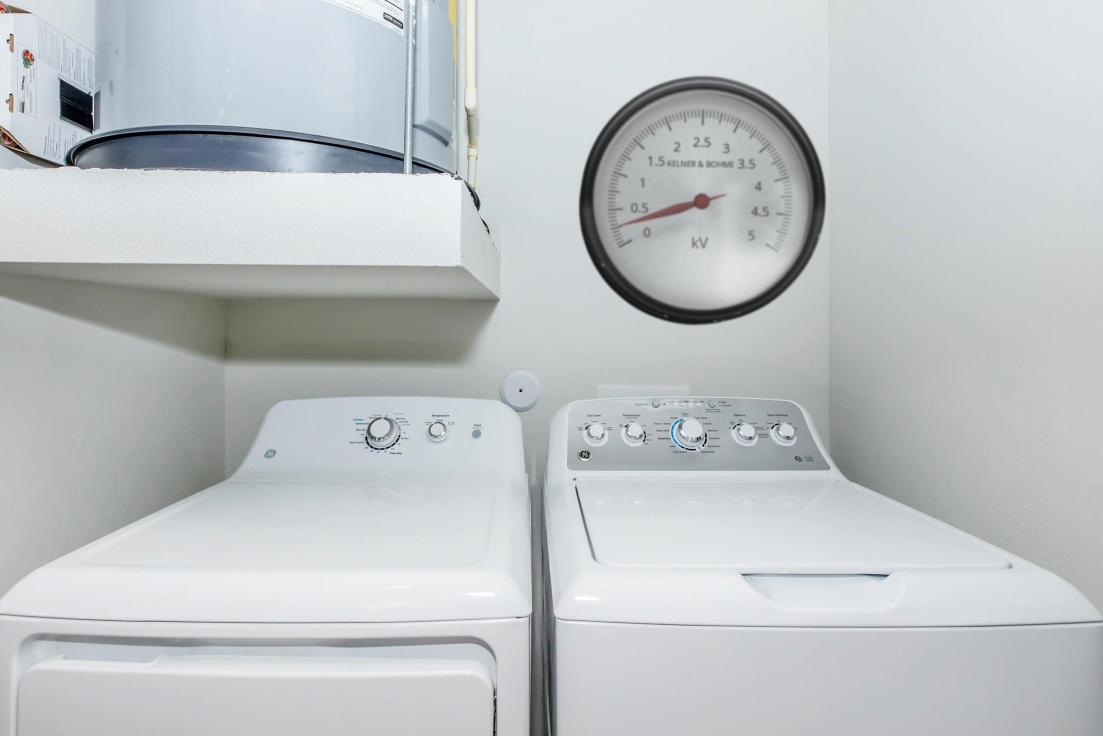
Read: value=0.25 unit=kV
